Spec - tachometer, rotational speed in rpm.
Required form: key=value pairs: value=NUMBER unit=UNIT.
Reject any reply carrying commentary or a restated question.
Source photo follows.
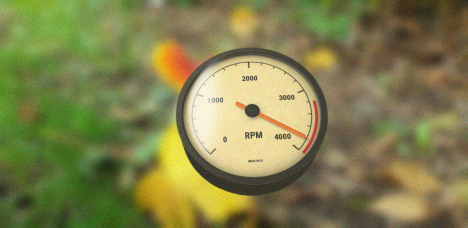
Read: value=3800 unit=rpm
